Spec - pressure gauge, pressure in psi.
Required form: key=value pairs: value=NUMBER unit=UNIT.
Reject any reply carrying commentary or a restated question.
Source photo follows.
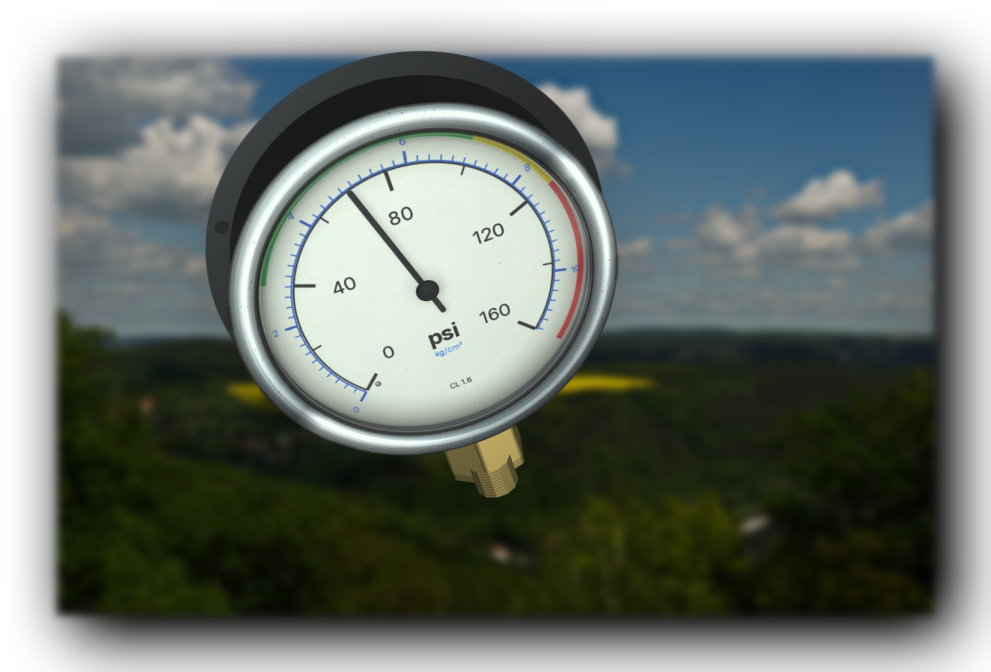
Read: value=70 unit=psi
